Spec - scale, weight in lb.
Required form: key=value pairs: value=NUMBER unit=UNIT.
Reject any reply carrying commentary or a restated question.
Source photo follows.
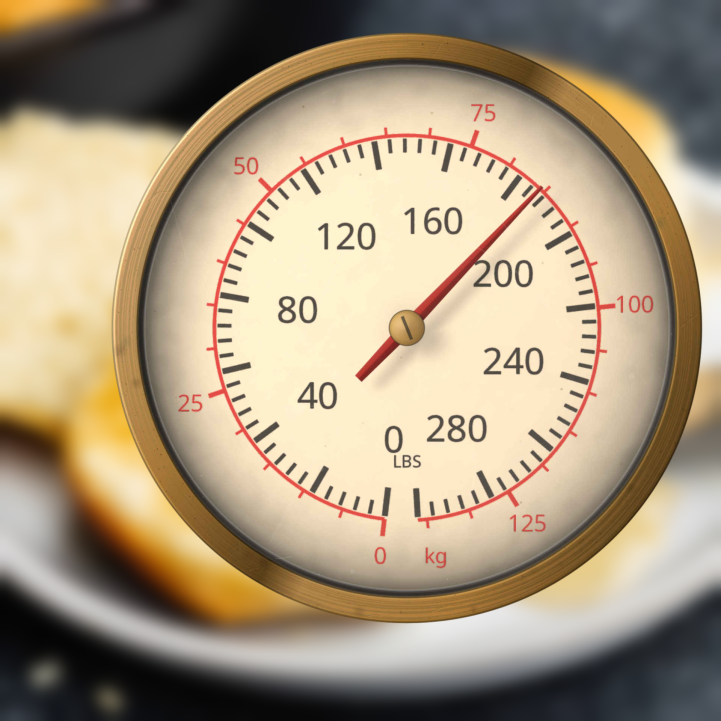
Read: value=186 unit=lb
